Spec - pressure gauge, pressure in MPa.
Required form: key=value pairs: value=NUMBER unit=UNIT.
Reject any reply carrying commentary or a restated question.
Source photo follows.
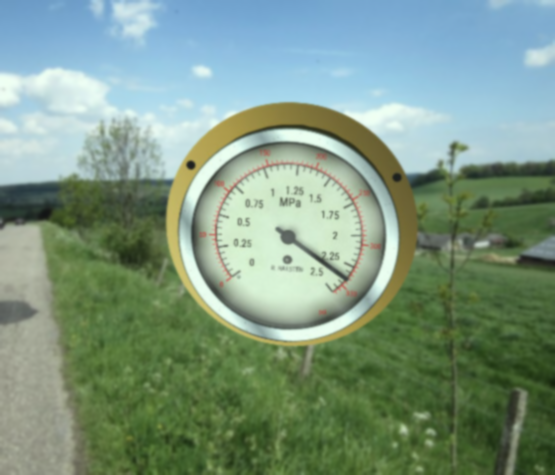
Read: value=2.35 unit=MPa
